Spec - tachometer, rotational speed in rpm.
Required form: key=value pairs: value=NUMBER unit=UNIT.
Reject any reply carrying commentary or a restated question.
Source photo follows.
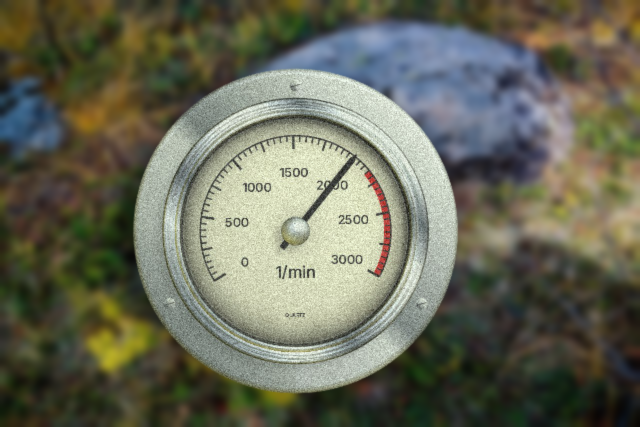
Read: value=2000 unit=rpm
